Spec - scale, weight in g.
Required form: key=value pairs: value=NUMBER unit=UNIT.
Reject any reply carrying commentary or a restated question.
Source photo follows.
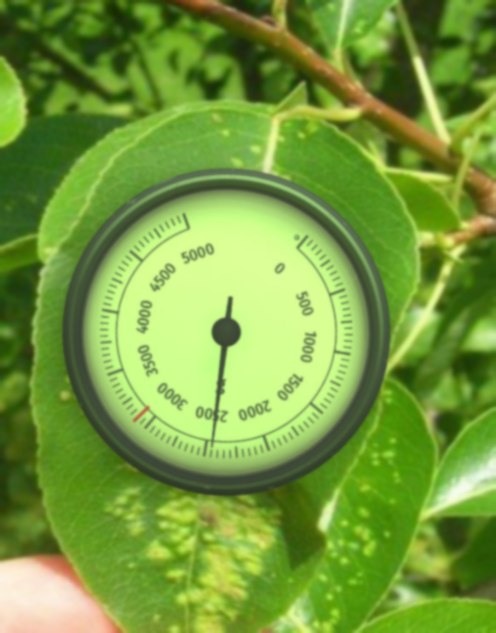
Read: value=2450 unit=g
